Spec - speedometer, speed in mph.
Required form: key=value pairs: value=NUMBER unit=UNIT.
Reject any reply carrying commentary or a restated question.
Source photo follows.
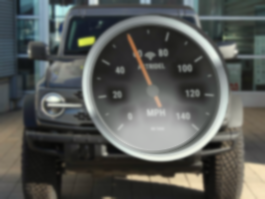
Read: value=60 unit=mph
